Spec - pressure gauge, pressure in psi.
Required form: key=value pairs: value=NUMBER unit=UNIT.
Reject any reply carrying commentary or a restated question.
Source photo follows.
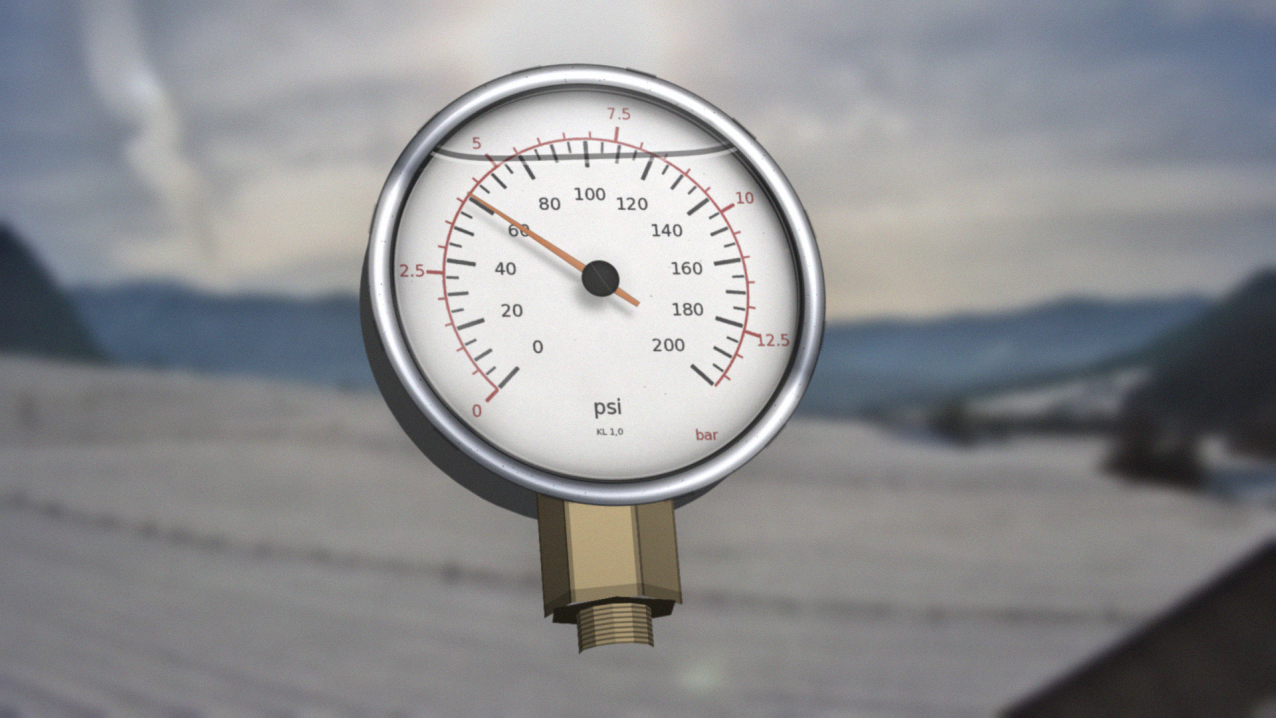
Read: value=60 unit=psi
